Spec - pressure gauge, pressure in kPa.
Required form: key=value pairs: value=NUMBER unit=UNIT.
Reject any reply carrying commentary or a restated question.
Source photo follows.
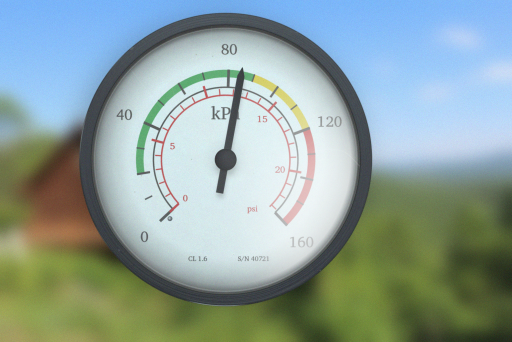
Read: value=85 unit=kPa
